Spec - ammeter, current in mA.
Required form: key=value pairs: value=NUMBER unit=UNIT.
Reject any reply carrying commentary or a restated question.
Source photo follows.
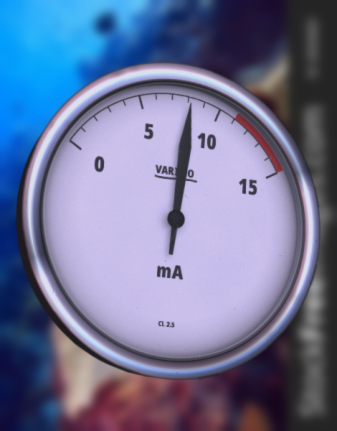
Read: value=8 unit=mA
